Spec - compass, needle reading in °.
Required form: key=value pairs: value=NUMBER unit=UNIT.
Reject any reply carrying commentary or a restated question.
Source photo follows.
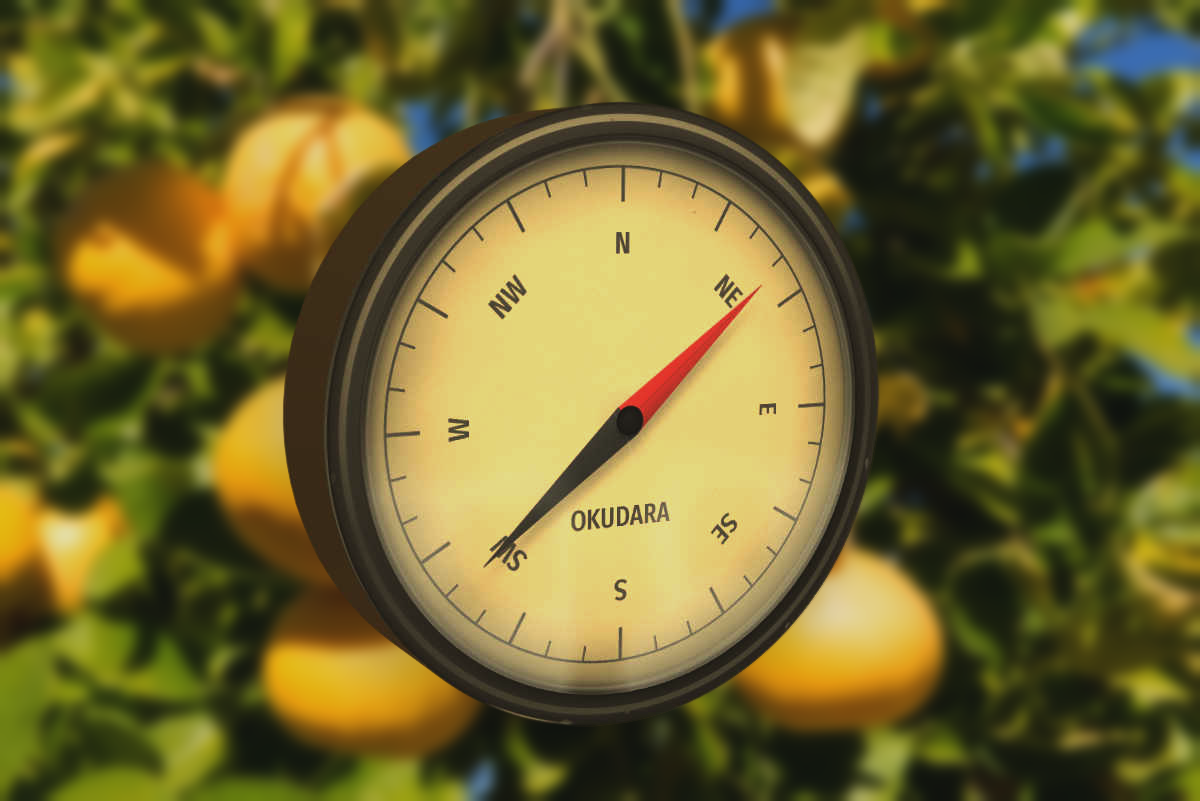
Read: value=50 unit=°
